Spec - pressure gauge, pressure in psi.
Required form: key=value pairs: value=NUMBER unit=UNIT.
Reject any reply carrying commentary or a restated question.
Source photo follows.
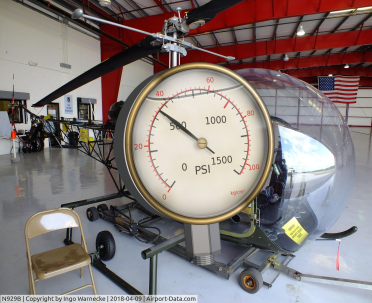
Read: value=500 unit=psi
